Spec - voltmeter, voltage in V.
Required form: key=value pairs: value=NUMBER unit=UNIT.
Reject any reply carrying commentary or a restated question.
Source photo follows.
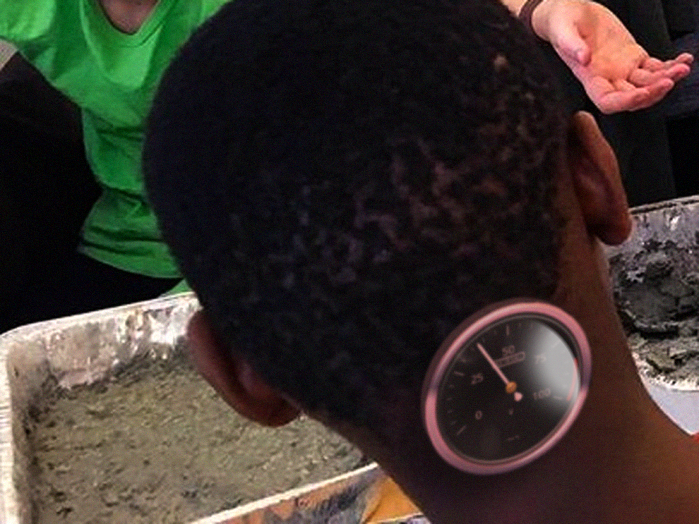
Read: value=37.5 unit=V
